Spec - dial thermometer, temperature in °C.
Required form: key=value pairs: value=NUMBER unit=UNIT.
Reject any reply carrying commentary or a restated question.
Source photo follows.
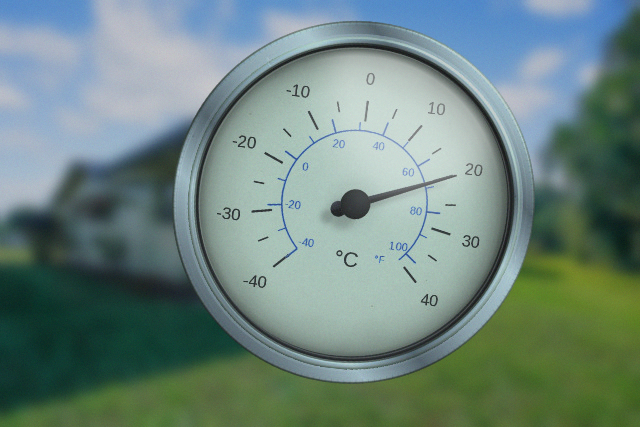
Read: value=20 unit=°C
